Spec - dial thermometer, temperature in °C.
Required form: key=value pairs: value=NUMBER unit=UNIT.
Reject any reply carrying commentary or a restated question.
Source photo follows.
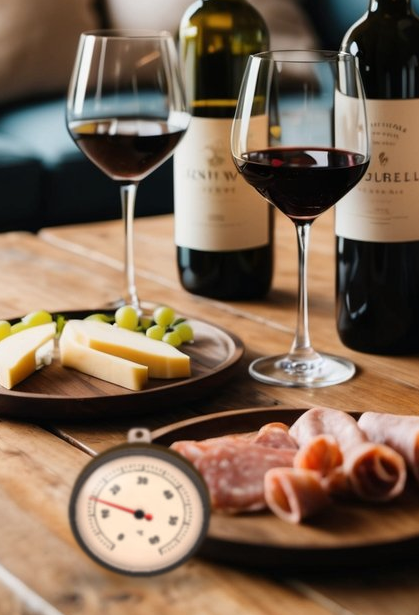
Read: value=15 unit=°C
